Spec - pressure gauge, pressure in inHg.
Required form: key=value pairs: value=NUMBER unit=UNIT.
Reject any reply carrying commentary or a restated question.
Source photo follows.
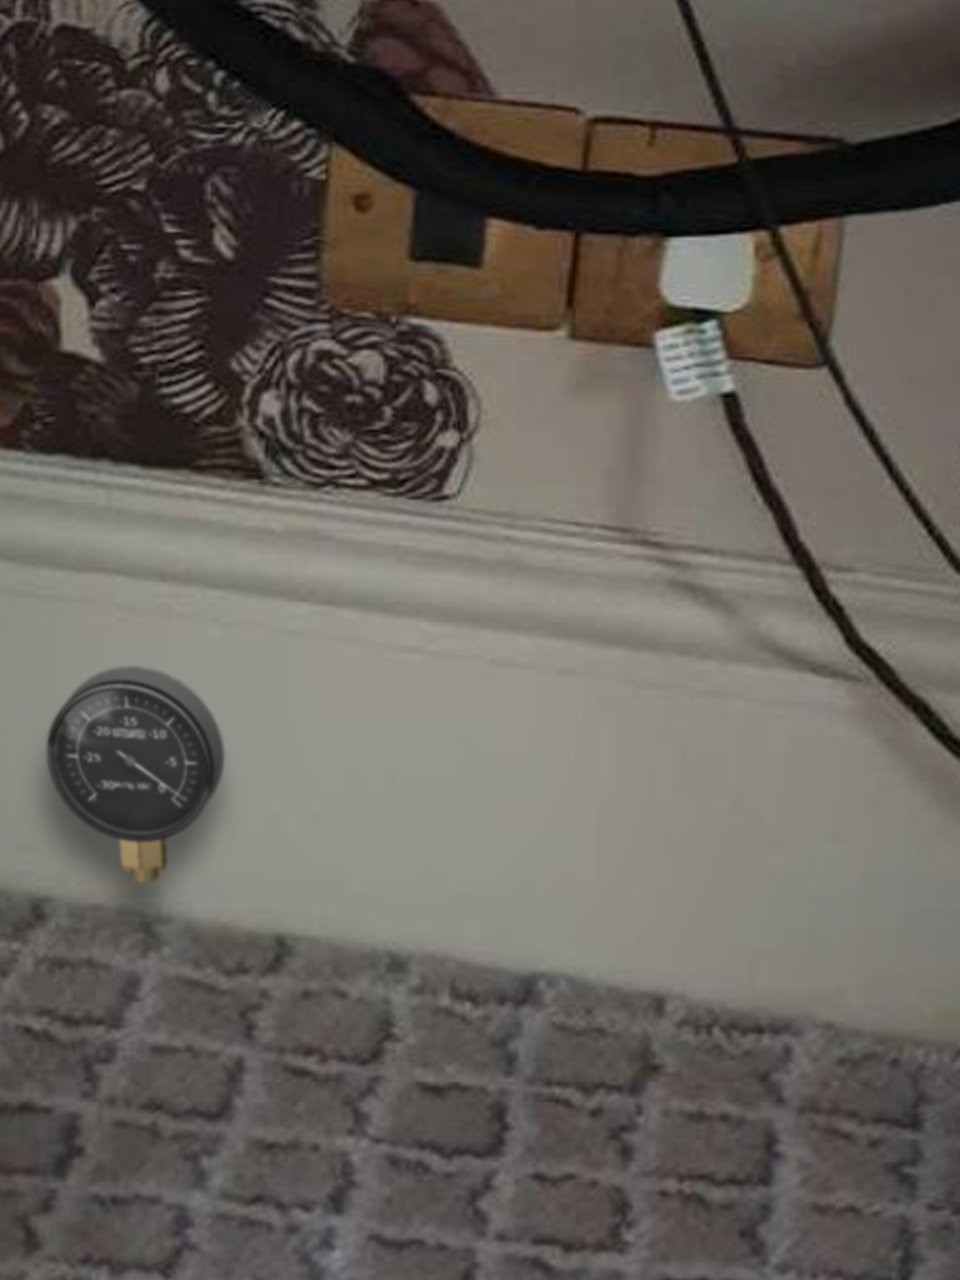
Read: value=-1 unit=inHg
